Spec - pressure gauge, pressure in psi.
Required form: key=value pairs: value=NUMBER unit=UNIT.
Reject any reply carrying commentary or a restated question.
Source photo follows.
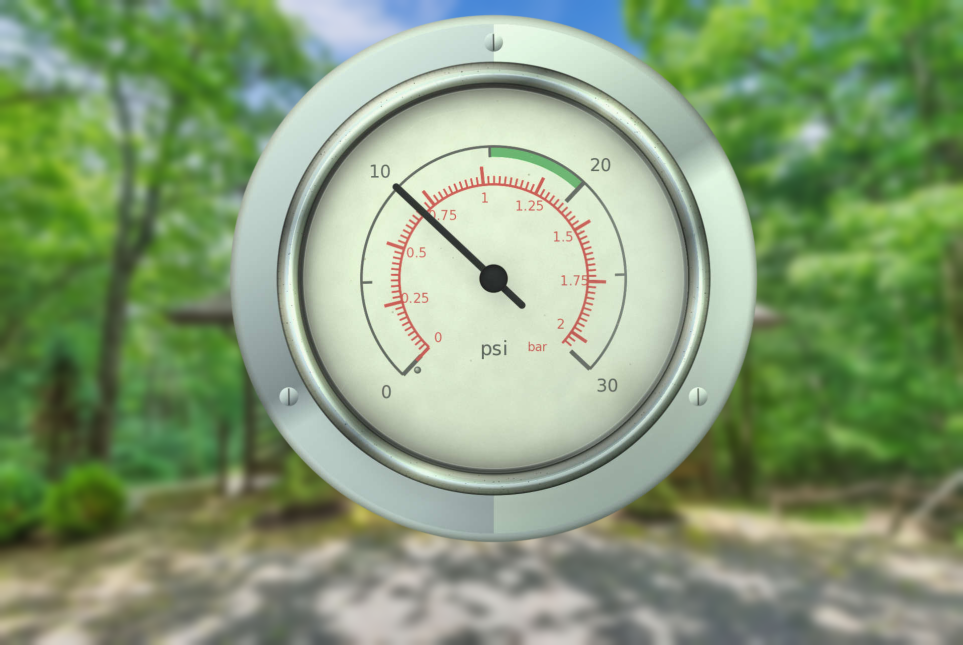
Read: value=10 unit=psi
